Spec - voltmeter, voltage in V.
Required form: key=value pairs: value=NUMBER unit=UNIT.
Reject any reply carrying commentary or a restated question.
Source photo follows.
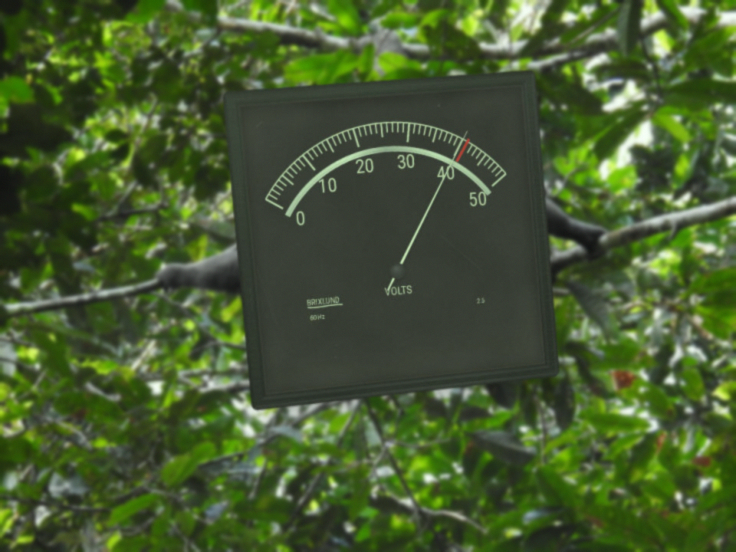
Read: value=40 unit=V
